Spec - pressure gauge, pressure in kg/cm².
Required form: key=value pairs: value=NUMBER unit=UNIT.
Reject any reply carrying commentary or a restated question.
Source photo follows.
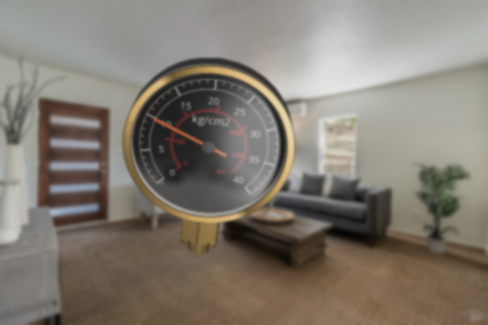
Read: value=10 unit=kg/cm²
